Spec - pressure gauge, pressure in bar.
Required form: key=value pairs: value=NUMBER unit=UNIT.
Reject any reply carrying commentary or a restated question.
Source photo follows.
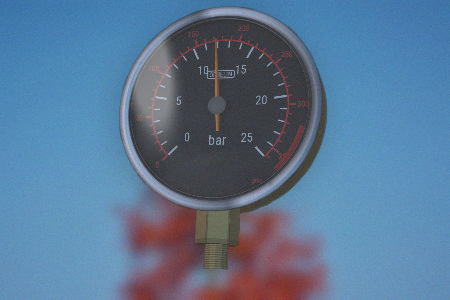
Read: value=12 unit=bar
